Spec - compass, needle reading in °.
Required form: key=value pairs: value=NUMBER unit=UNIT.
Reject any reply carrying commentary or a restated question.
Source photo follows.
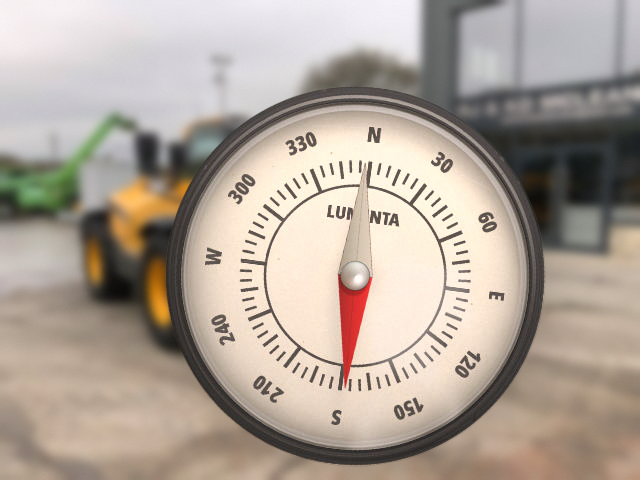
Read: value=177.5 unit=°
